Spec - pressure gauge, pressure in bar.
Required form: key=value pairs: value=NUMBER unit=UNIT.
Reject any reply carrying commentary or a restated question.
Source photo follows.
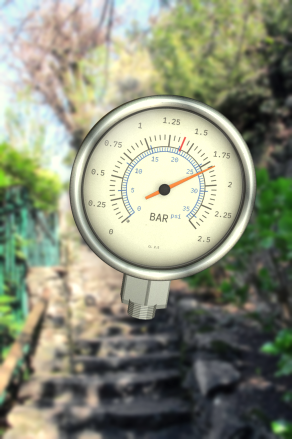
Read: value=1.8 unit=bar
